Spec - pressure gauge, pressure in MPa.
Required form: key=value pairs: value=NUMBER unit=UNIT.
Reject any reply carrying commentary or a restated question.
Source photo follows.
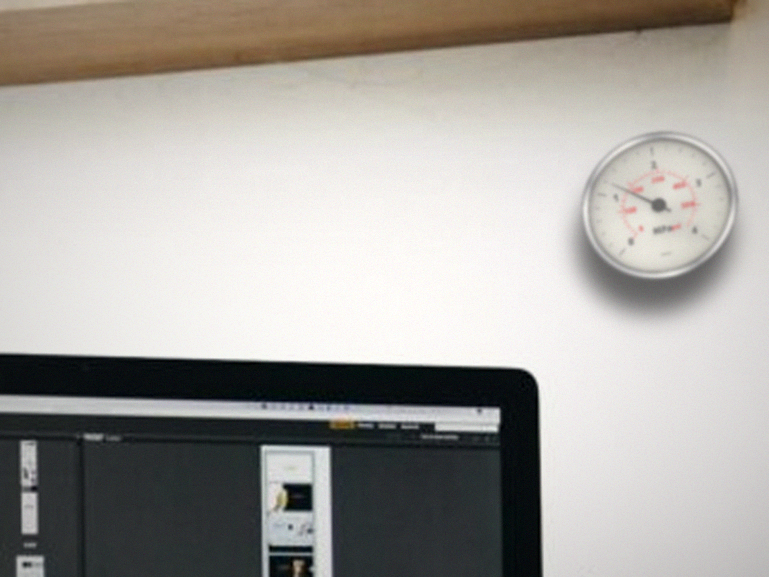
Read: value=1.2 unit=MPa
